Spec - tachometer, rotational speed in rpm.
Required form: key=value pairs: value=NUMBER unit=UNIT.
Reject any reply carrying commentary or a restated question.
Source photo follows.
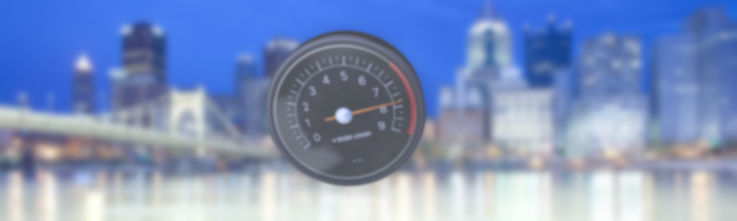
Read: value=7750 unit=rpm
